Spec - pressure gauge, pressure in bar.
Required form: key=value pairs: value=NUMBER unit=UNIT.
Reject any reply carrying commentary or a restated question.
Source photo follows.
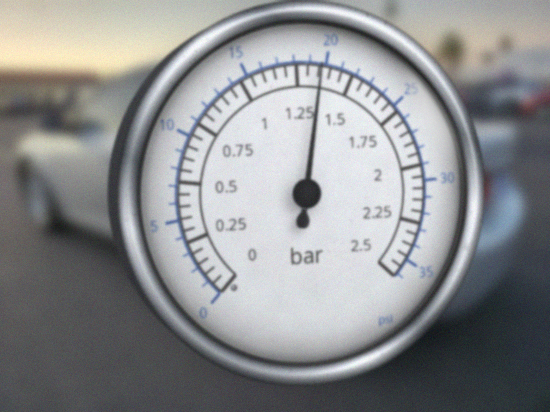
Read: value=1.35 unit=bar
